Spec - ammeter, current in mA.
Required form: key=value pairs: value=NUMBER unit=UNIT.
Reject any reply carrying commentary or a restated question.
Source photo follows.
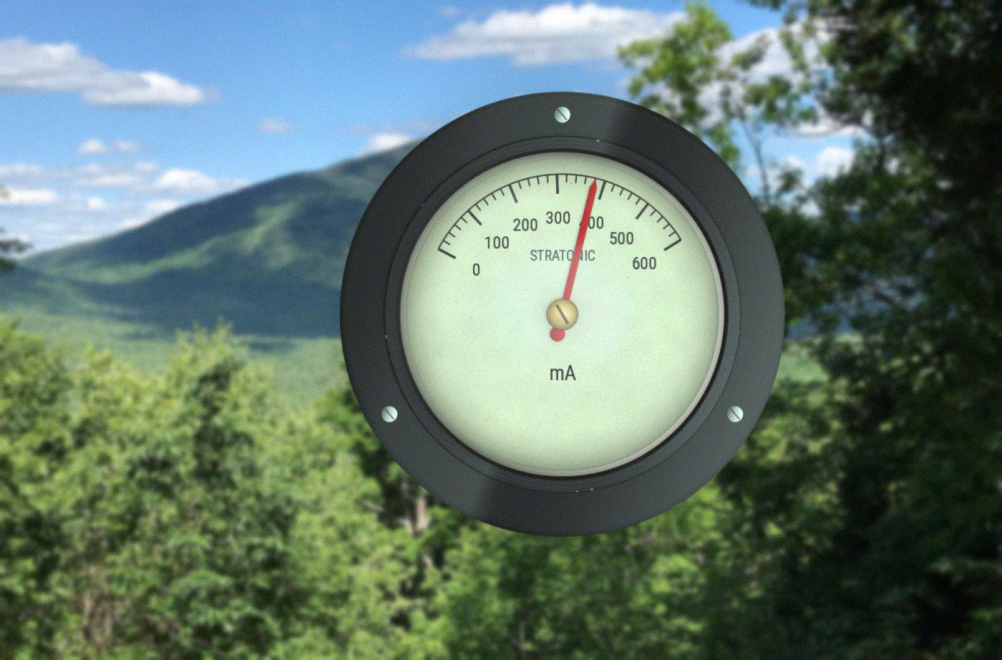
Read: value=380 unit=mA
